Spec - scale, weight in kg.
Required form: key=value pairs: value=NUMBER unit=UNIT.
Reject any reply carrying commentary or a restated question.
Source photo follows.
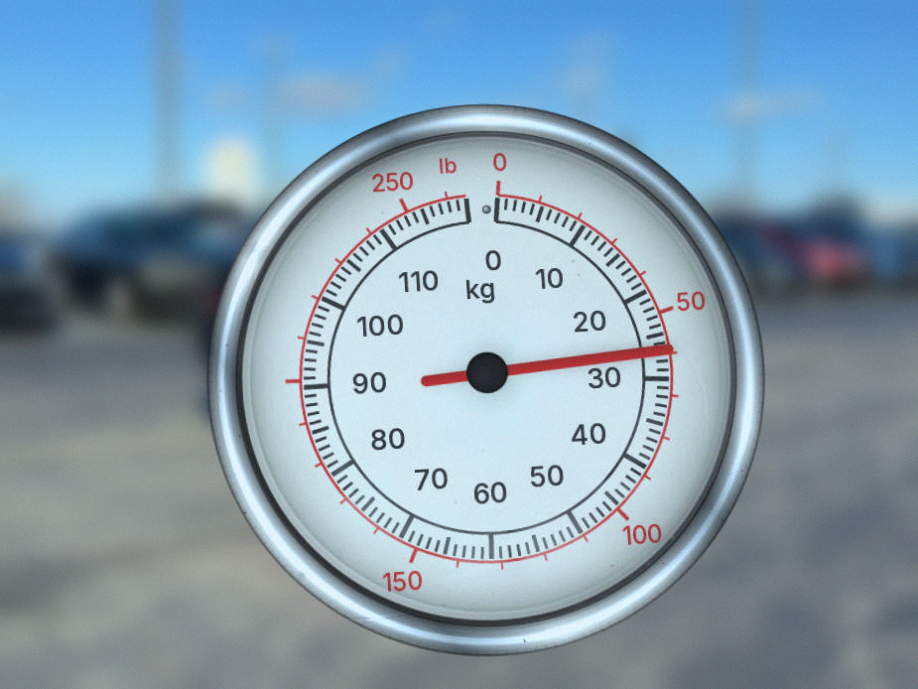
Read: value=27 unit=kg
